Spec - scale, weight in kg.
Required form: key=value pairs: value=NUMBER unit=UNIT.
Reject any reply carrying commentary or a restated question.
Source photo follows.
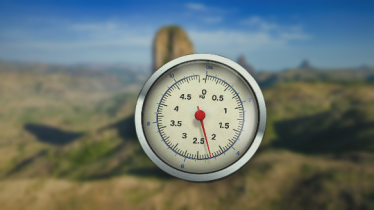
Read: value=2.25 unit=kg
